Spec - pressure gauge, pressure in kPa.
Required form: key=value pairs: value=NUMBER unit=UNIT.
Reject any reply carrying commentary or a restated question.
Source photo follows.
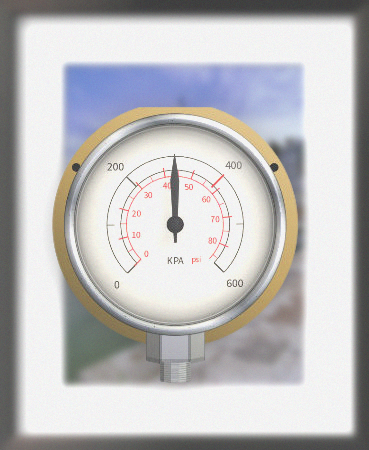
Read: value=300 unit=kPa
